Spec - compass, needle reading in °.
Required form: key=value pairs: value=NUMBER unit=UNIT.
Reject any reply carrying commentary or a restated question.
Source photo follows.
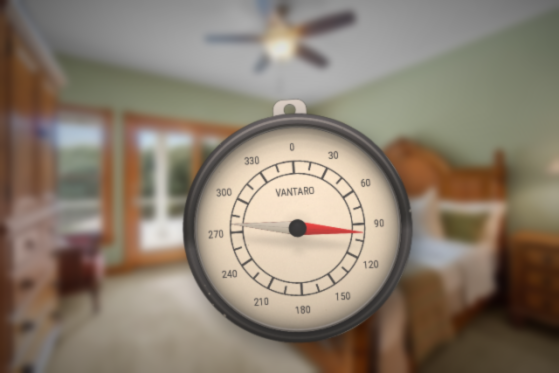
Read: value=97.5 unit=°
